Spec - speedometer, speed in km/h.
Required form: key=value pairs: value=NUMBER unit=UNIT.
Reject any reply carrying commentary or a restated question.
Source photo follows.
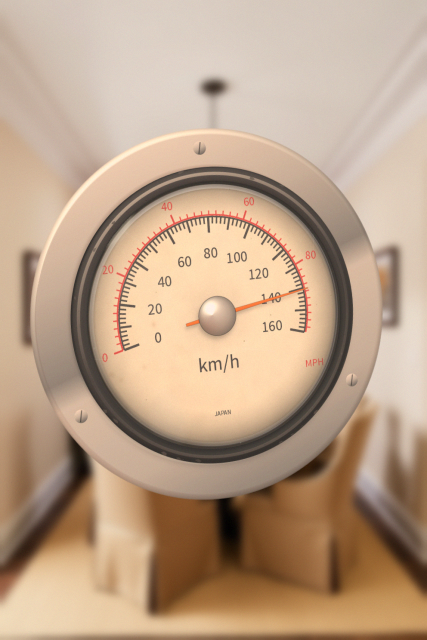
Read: value=140 unit=km/h
